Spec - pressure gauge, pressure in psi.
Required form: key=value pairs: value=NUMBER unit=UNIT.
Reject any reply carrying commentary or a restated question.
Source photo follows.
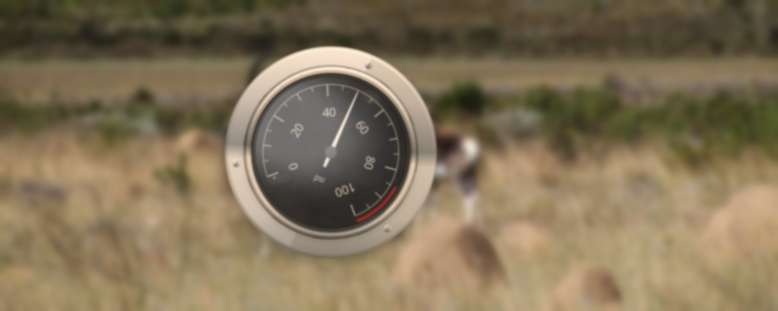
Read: value=50 unit=psi
